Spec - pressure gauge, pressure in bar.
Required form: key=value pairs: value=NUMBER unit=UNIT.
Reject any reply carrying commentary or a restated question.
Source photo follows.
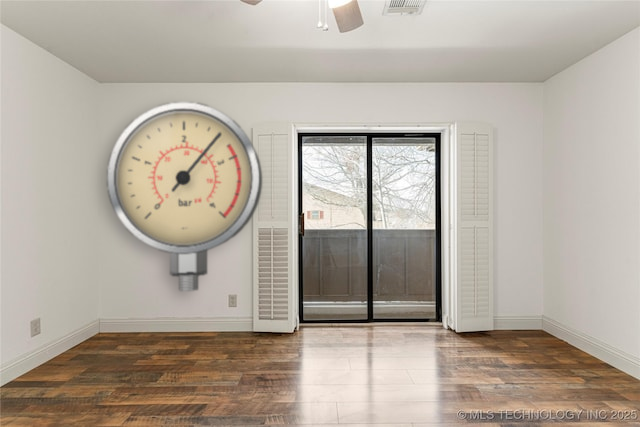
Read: value=2.6 unit=bar
